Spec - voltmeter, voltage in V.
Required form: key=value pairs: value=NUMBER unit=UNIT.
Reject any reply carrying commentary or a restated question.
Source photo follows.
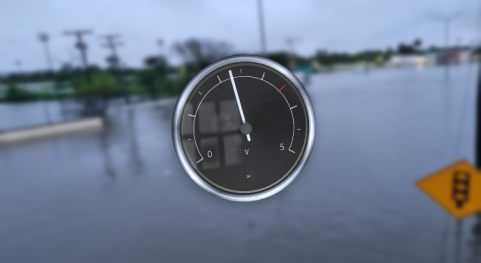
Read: value=2.25 unit=V
